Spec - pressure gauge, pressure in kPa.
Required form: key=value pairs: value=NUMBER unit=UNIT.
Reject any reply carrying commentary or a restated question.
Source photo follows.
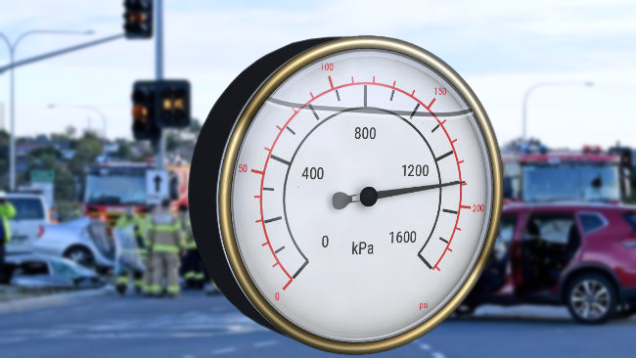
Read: value=1300 unit=kPa
